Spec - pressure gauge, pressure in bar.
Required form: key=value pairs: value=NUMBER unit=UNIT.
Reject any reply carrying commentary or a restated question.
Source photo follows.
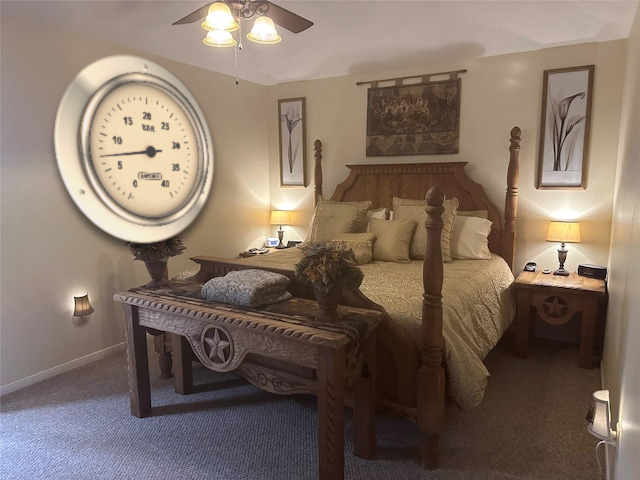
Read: value=7 unit=bar
